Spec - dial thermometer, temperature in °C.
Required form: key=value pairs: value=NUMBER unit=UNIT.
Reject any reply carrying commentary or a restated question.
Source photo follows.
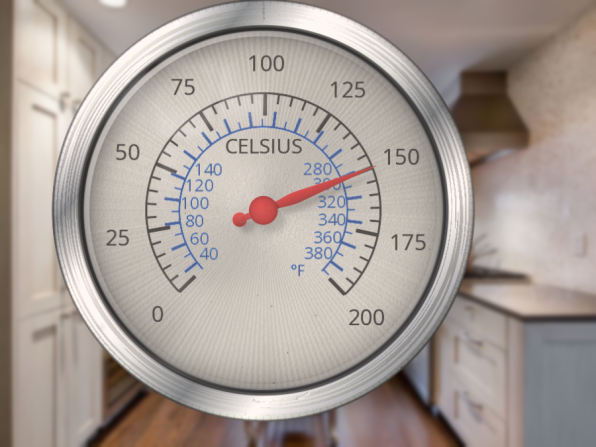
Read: value=150 unit=°C
